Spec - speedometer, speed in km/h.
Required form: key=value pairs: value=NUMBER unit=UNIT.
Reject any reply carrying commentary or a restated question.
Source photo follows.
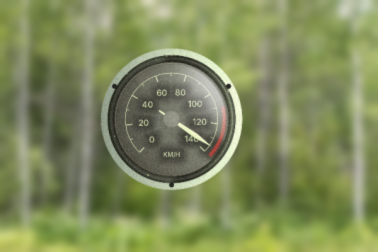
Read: value=135 unit=km/h
